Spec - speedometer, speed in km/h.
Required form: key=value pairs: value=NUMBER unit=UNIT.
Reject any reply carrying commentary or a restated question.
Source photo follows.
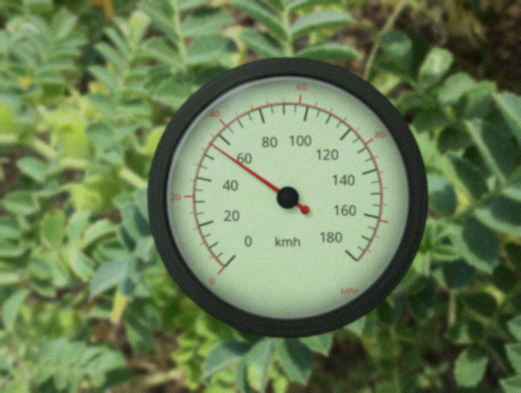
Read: value=55 unit=km/h
